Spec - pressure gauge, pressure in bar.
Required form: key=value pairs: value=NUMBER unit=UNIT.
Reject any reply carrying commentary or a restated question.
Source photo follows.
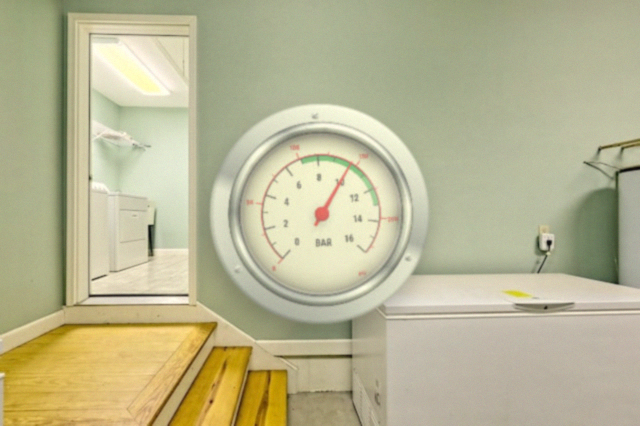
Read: value=10 unit=bar
